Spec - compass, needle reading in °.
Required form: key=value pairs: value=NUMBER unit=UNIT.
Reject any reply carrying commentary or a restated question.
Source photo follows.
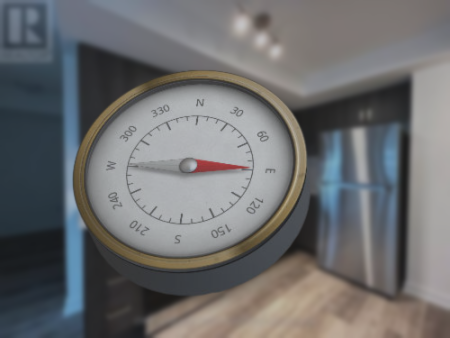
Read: value=90 unit=°
